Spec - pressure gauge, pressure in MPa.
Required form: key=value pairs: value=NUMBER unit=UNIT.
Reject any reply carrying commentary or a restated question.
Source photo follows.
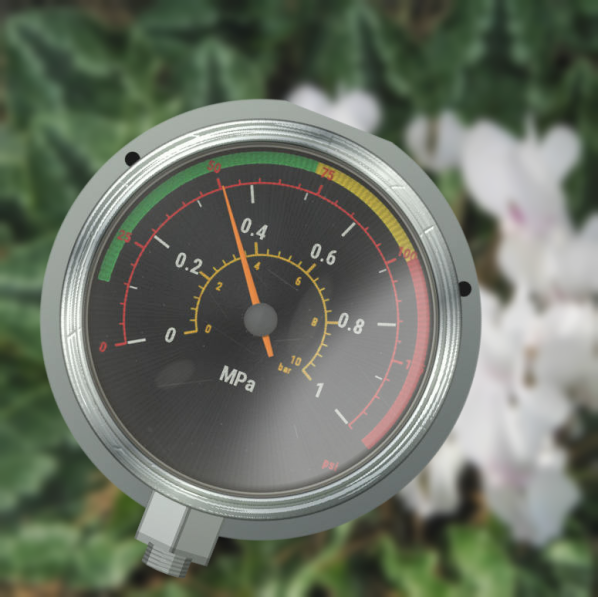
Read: value=0.35 unit=MPa
